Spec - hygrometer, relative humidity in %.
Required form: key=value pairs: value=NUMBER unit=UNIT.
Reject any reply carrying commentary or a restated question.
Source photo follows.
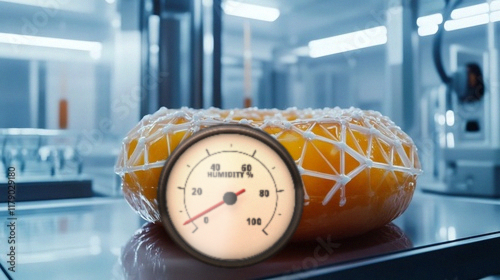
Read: value=5 unit=%
